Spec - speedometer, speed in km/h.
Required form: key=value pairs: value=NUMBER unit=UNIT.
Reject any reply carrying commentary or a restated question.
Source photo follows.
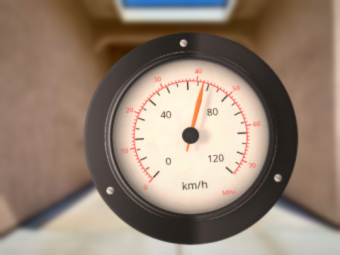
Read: value=67.5 unit=km/h
